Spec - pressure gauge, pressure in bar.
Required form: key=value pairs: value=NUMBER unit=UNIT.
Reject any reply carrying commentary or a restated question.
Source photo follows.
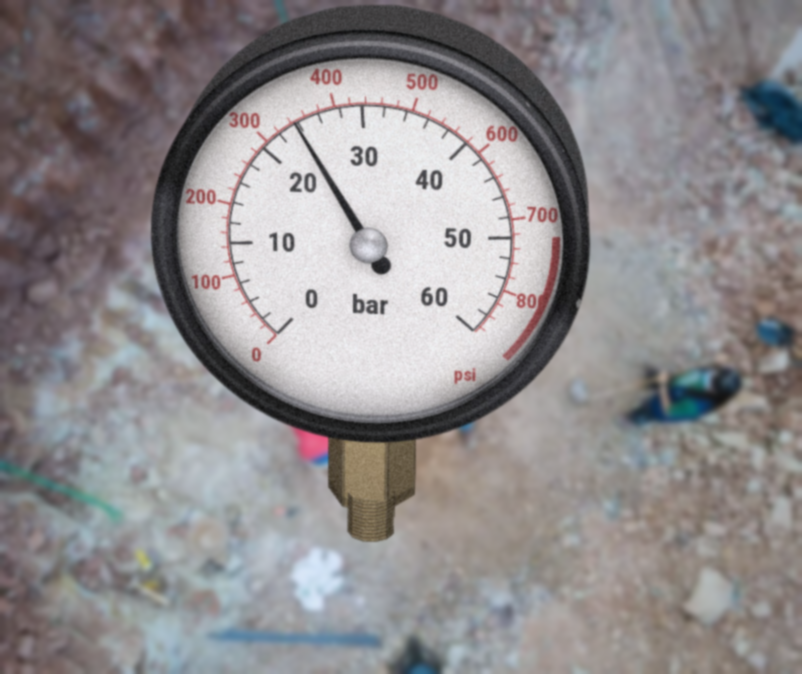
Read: value=24 unit=bar
